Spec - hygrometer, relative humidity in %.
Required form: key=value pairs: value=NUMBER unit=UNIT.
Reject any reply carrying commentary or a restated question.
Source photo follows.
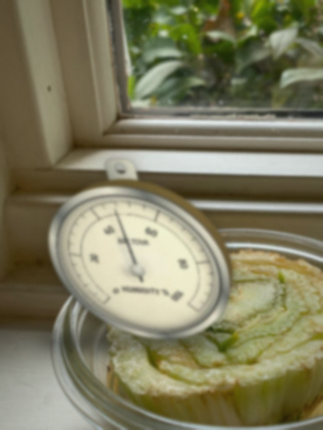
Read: value=48 unit=%
